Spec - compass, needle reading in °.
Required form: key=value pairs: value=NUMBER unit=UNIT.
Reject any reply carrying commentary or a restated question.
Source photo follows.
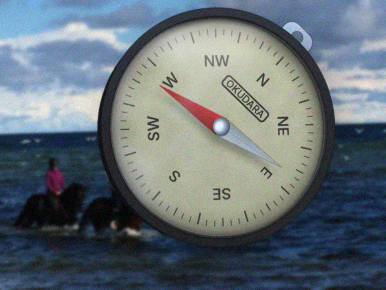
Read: value=260 unit=°
